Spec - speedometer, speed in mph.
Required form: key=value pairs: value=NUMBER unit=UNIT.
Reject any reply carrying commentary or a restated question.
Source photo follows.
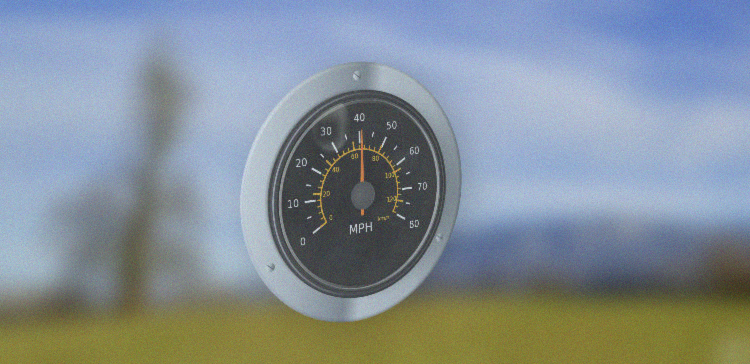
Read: value=40 unit=mph
